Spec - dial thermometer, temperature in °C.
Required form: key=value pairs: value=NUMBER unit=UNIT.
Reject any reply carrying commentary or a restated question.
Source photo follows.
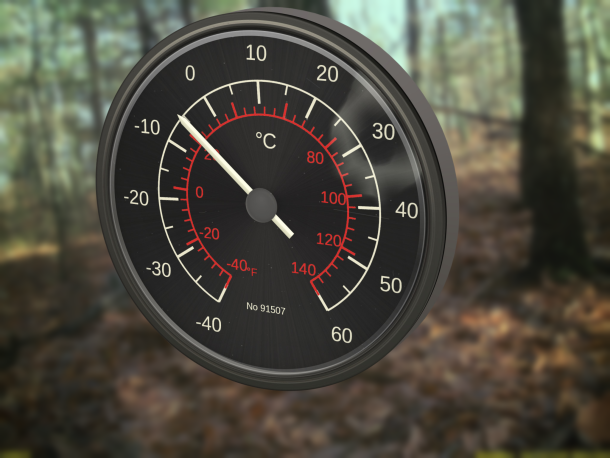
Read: value=-5 unit=°C
